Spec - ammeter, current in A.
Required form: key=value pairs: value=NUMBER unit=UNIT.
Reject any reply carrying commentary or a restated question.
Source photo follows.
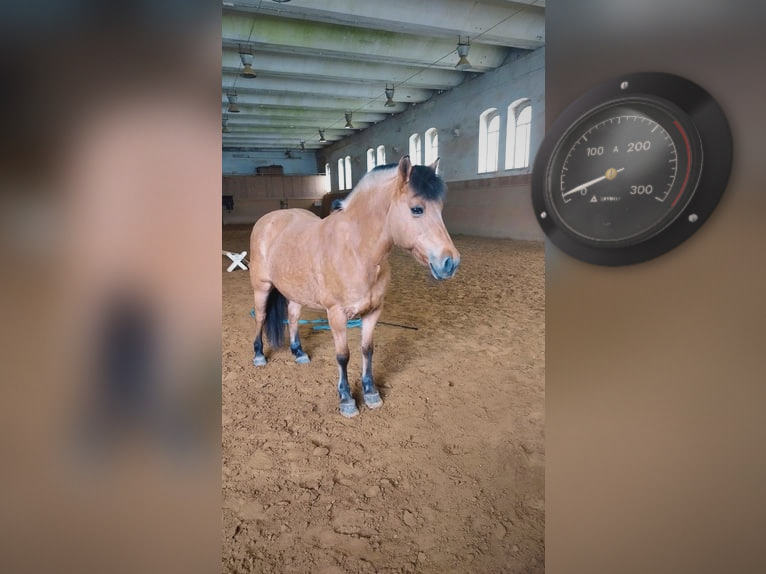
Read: value=10 unit=A
